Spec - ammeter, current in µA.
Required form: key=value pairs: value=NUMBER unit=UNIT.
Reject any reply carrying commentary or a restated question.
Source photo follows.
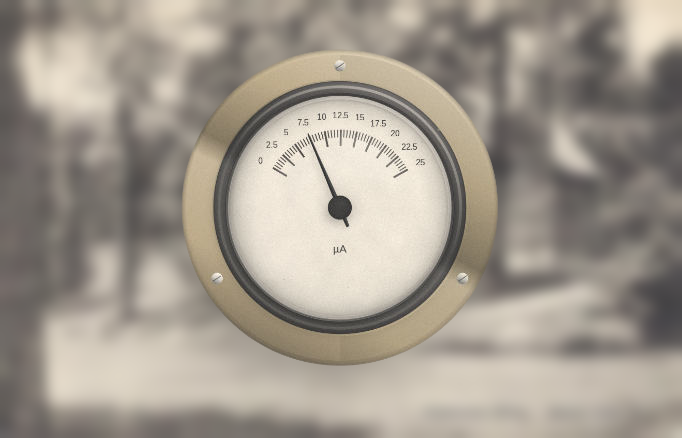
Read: value=7.5 unit=µA
